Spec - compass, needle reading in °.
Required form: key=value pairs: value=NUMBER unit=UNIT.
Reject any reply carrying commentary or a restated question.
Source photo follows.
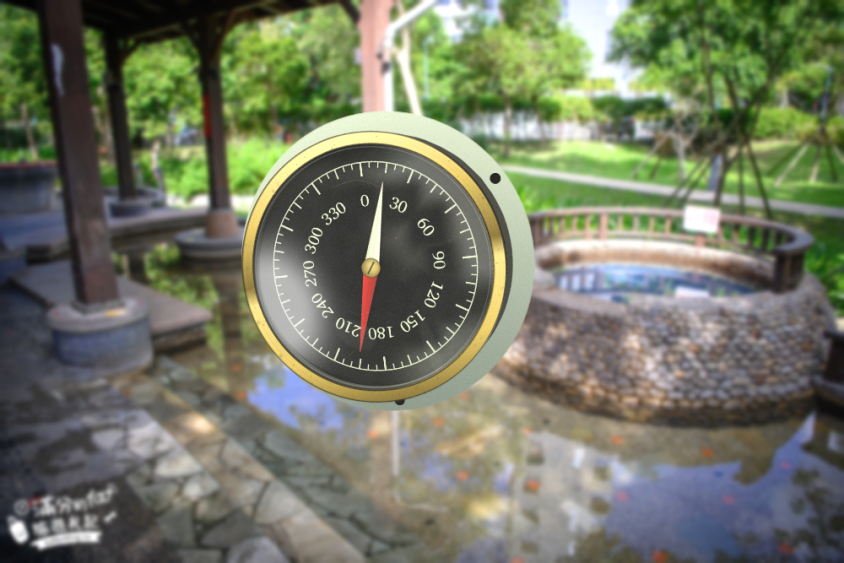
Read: value=195 unit=°
